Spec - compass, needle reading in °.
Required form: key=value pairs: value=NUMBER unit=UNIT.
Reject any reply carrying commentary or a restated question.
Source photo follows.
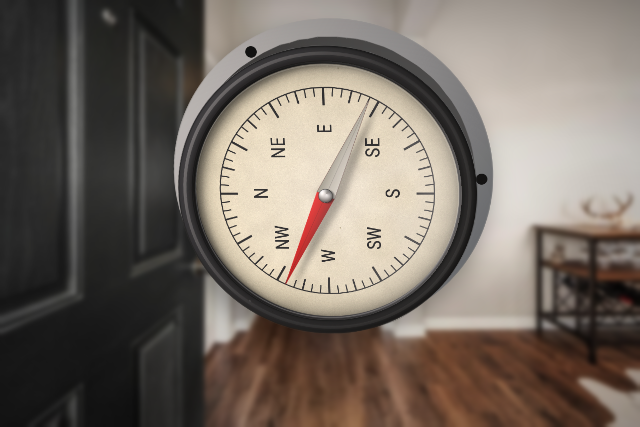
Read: value=295 unit=°
